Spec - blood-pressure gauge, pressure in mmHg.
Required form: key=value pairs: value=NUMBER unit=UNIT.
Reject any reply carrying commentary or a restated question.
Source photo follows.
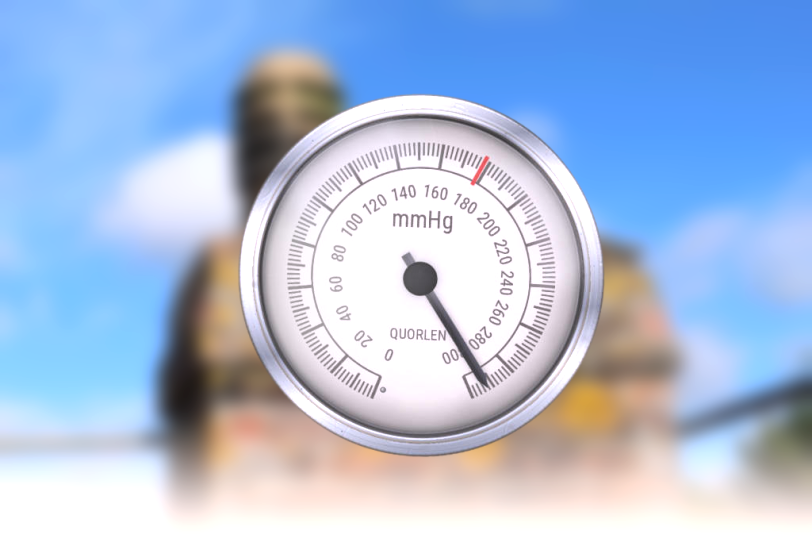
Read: value=292 unit=mmHg
